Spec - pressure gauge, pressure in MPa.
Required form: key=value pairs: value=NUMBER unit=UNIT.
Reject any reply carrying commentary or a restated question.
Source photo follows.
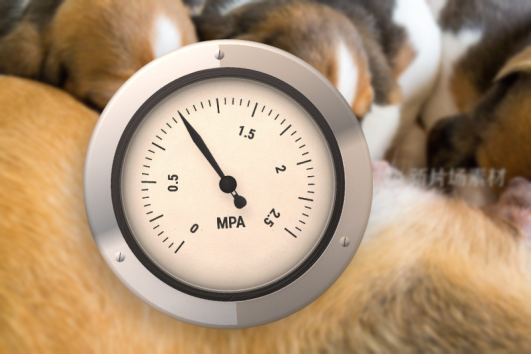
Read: value=1 unit=MPa
